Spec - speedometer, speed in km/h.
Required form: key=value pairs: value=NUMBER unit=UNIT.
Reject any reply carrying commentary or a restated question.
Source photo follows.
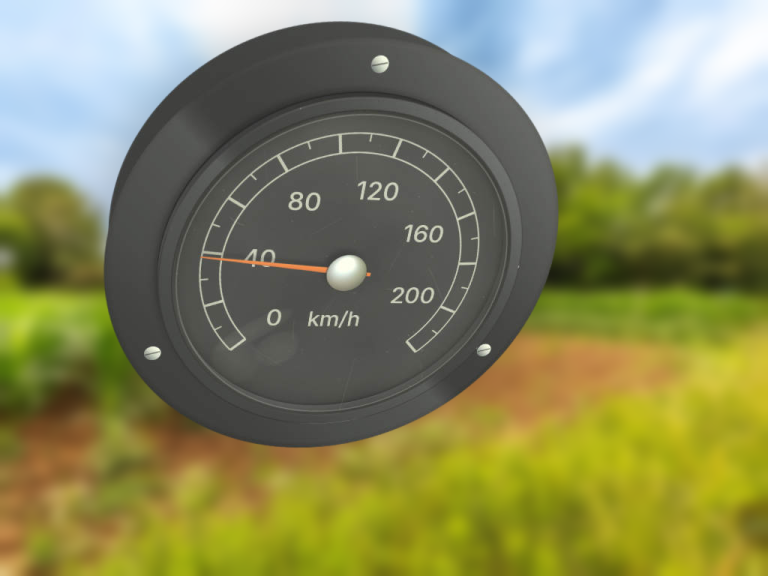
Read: value=40 unit=km/h
